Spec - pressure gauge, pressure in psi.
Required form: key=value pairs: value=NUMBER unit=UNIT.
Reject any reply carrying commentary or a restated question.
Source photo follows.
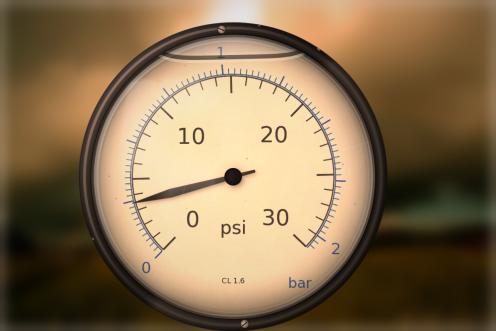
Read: value=3.5 unit=psi
